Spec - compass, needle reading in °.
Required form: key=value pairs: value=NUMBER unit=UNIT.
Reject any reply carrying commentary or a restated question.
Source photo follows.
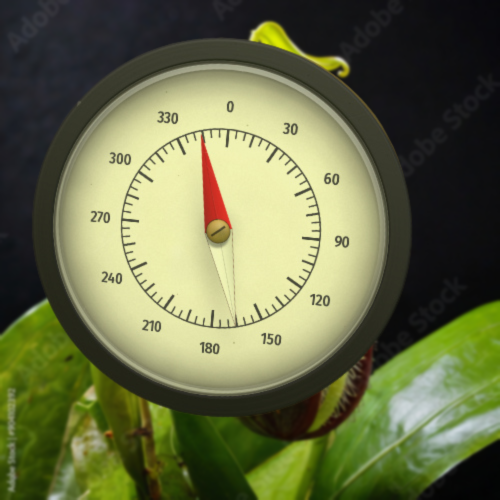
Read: value=345 unit=°
